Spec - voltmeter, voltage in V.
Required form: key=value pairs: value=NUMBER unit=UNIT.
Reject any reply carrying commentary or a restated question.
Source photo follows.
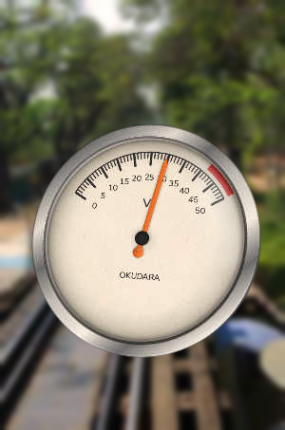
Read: value=30 unit=V
